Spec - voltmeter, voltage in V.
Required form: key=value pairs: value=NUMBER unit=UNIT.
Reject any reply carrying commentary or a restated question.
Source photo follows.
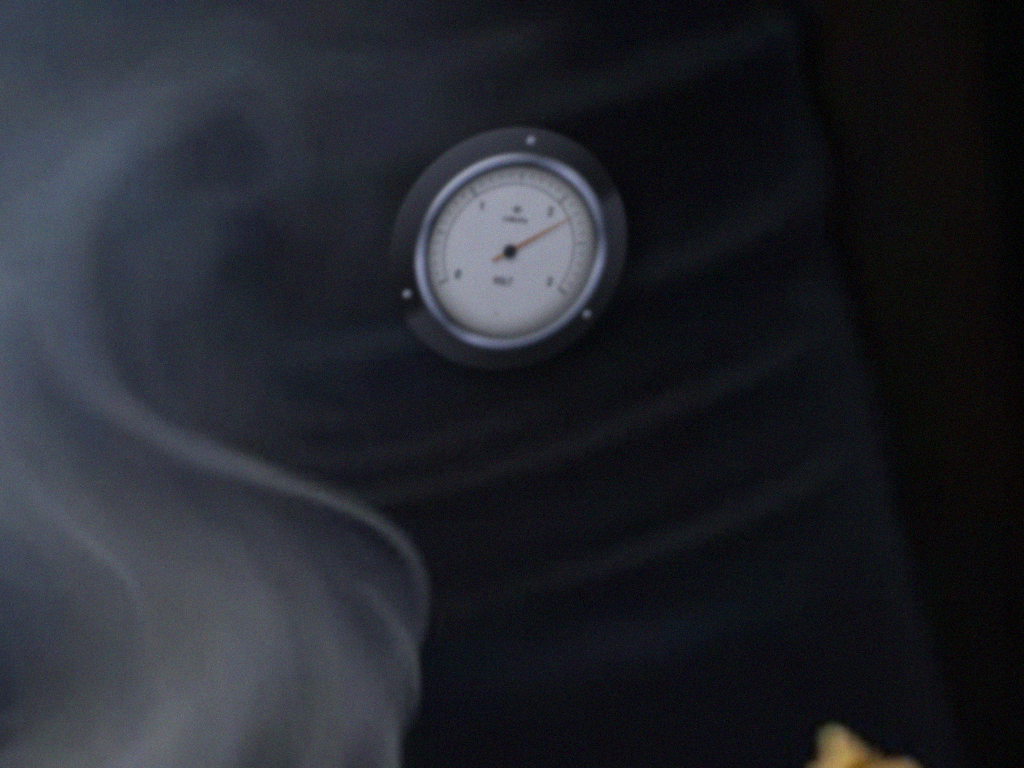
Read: value=2.2 unit=V
